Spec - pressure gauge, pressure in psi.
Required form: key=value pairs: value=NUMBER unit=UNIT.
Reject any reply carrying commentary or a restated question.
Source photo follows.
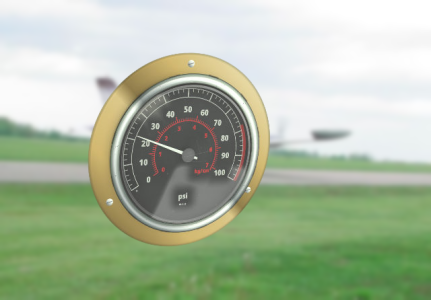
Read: value=22 unit=psi
